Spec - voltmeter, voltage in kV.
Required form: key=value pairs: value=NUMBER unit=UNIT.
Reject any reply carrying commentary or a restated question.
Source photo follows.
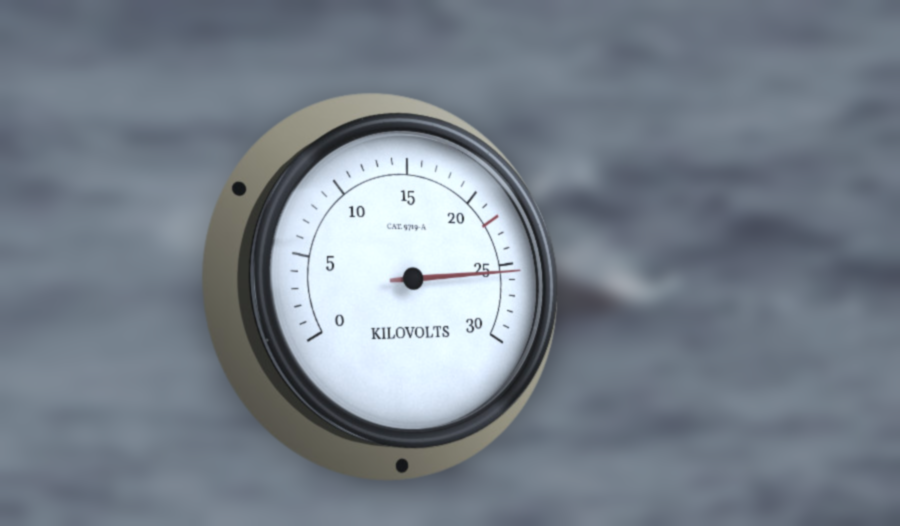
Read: value=25.5 unit=kV
